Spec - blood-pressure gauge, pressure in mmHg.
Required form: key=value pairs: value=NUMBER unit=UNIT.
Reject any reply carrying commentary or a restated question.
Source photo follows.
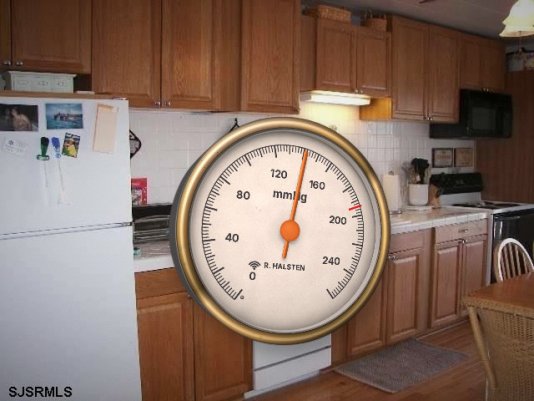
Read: value=140 unit=mmHg
